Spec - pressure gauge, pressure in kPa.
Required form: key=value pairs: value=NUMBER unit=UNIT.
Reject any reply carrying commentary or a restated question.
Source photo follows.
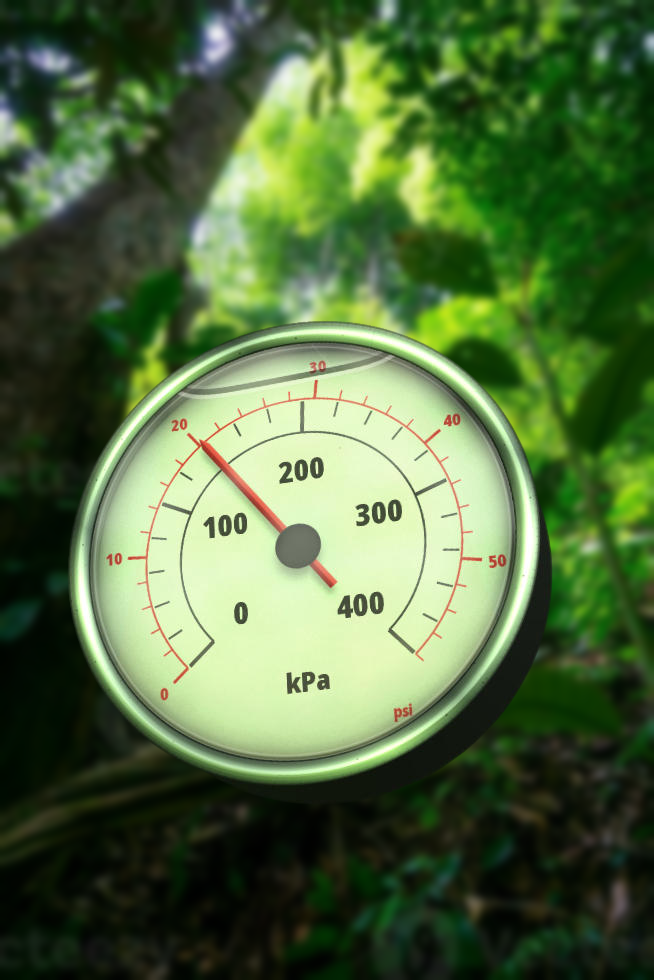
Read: value=140 unit=kPa
